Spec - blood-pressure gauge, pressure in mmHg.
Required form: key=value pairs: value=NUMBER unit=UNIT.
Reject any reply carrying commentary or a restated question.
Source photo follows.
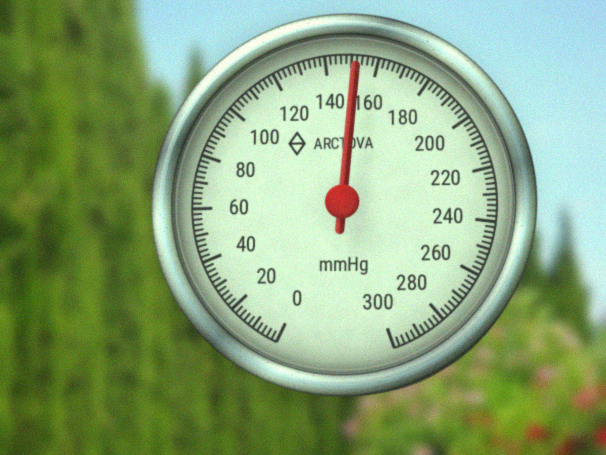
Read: value=152 unit=mmHg
